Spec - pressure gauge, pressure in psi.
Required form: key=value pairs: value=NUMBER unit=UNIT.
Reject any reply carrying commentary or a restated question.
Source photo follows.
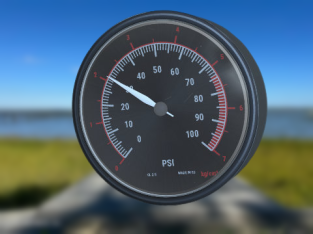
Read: value=30 unit=psi
